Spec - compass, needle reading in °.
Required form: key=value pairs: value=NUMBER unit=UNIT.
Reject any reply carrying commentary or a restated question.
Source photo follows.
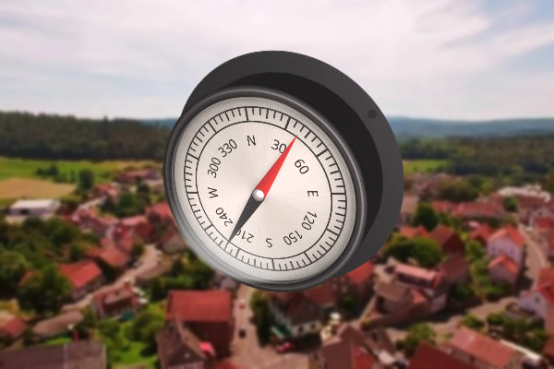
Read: value=40 unit=°
